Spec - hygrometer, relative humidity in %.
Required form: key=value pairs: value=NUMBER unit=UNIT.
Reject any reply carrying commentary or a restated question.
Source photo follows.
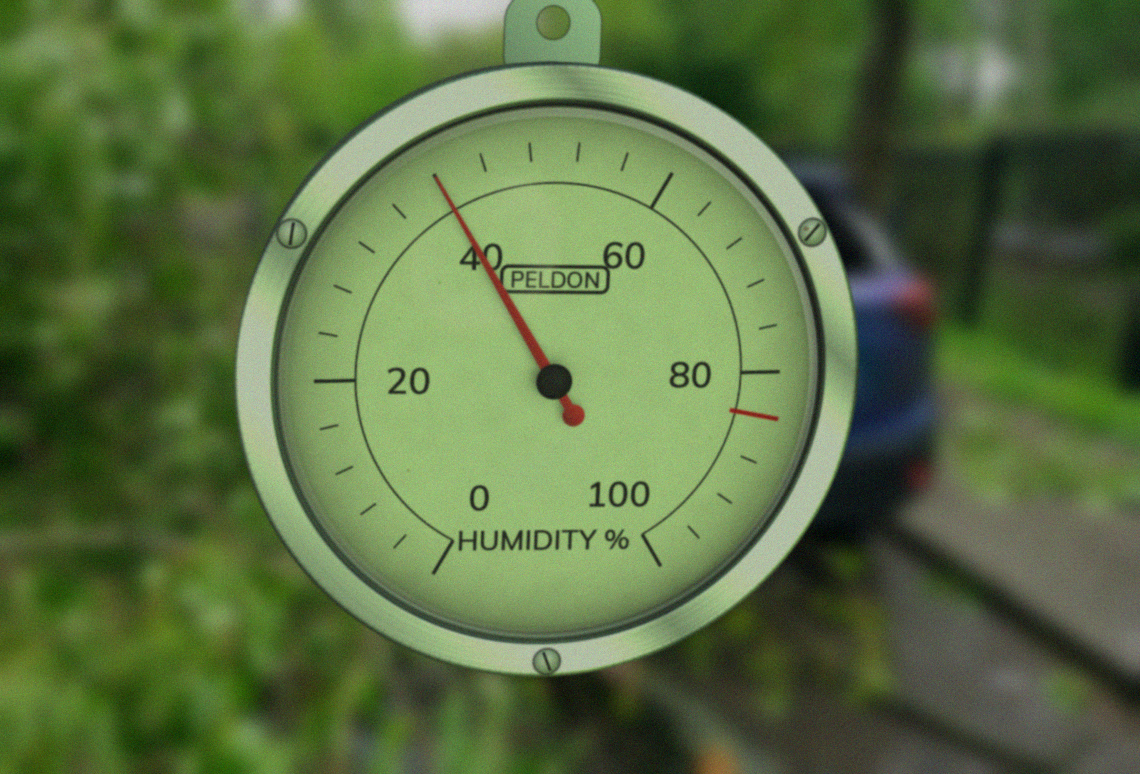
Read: value=40 unit=%
